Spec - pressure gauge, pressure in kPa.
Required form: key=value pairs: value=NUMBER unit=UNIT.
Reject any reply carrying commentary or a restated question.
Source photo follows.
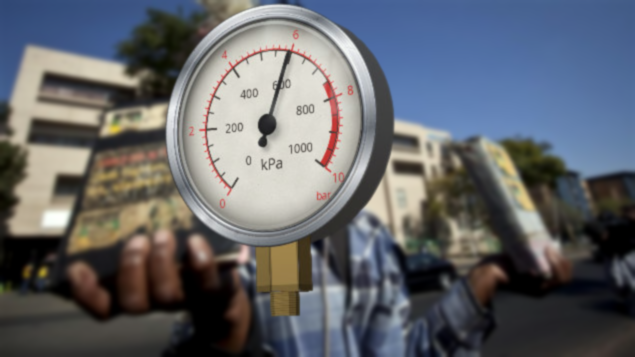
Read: value=600 unit=kPa
